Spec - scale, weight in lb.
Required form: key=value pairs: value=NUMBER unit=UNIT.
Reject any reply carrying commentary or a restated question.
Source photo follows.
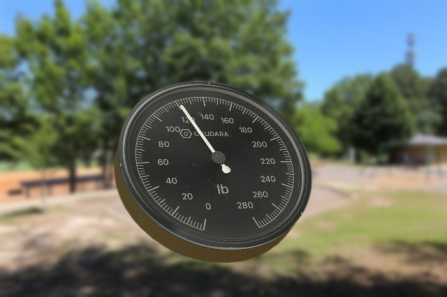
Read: value=120 unit=lb
